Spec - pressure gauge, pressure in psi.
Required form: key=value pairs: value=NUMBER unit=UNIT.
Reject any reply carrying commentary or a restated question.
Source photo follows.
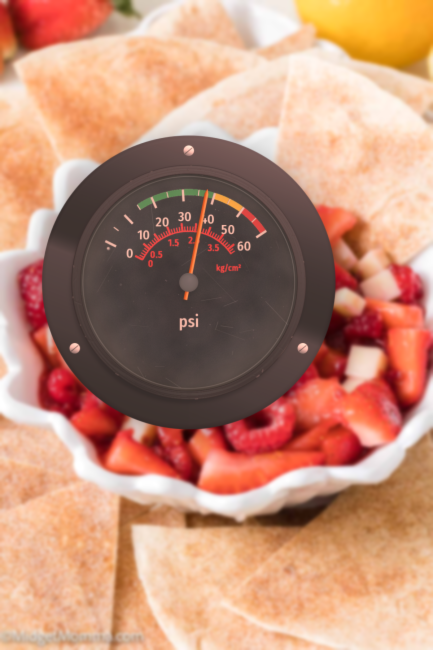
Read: value=37.5 unit=psi
